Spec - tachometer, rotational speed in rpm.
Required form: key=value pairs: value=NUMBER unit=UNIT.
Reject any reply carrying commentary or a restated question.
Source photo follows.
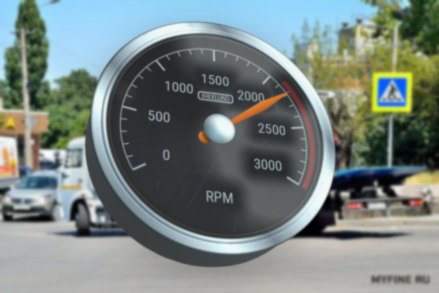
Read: value=2200 unit=rpm
